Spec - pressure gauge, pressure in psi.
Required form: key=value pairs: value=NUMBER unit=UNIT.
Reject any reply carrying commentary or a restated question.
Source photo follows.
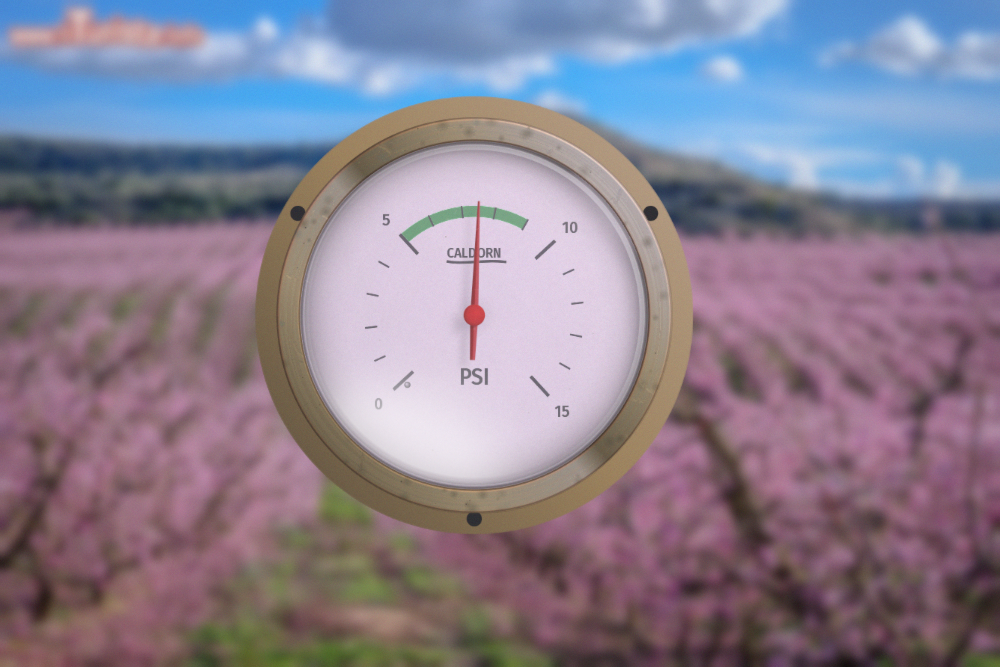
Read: value=7.5 unit=psi
